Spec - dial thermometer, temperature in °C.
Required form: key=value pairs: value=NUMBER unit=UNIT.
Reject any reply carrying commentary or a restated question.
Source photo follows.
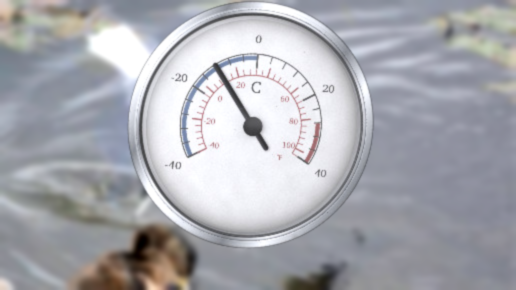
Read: value=-12 unit=°C
